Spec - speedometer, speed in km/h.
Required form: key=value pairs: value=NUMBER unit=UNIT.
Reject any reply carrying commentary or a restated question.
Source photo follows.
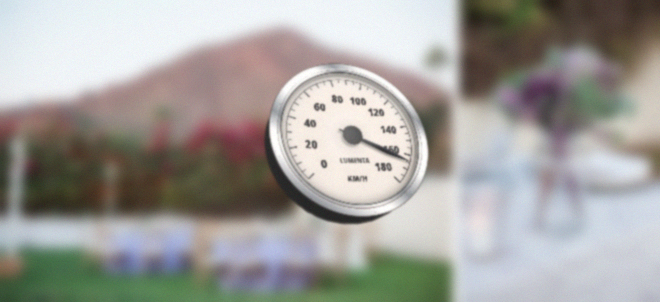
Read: value=165 unit=km/h
